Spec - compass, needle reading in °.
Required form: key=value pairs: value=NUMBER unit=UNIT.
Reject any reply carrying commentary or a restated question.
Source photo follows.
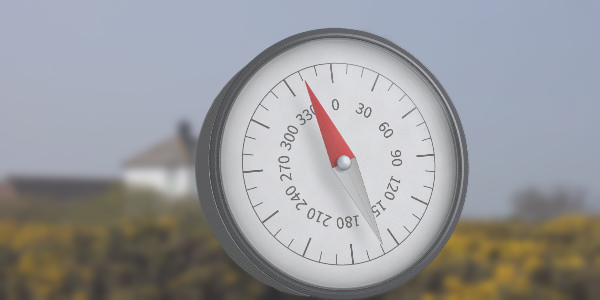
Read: value=340 unit=°
